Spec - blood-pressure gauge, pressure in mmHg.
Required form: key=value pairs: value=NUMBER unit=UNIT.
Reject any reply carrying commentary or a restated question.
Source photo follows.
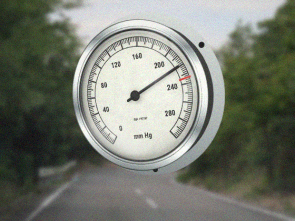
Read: value=220 unit=mmHg
